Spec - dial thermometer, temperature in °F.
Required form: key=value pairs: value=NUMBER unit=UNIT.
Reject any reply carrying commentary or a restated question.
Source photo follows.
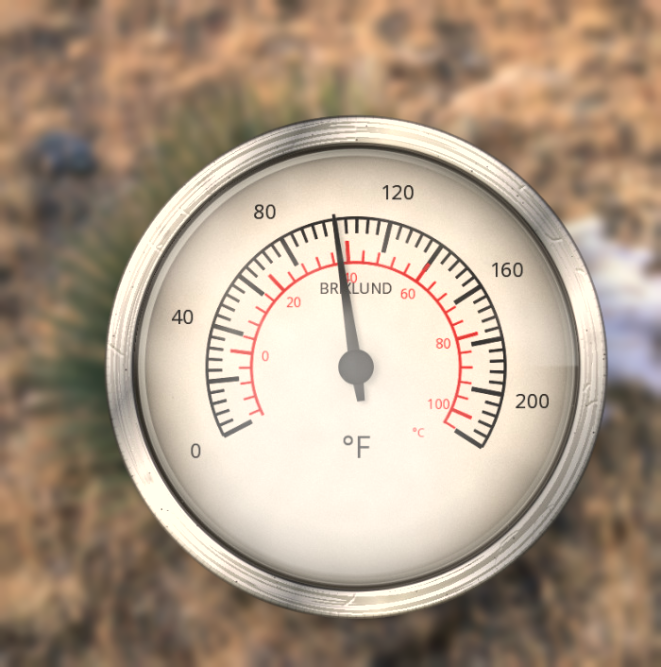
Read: value=100 unit=°F
